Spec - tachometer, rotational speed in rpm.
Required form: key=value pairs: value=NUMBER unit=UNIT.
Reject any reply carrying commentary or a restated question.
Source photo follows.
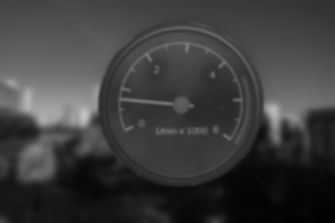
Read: value=750 unit=rpm
